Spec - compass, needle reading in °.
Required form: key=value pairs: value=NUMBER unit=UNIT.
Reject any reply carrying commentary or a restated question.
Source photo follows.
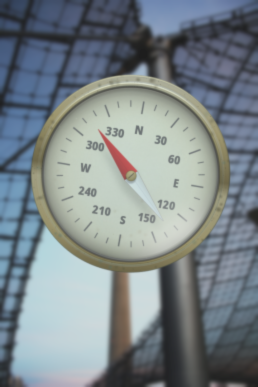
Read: value=315 unit=°
